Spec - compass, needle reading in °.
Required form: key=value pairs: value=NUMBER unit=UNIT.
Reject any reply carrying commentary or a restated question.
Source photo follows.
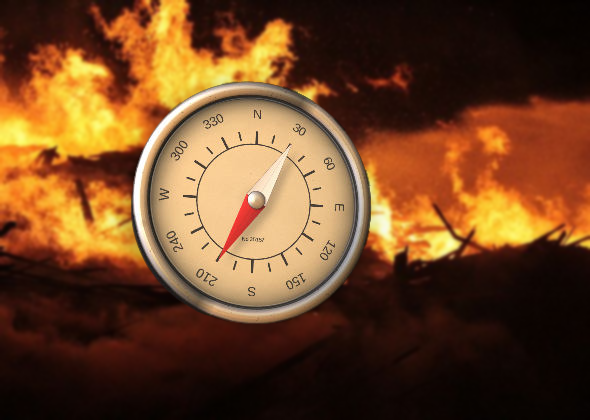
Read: value=210 unit=°
